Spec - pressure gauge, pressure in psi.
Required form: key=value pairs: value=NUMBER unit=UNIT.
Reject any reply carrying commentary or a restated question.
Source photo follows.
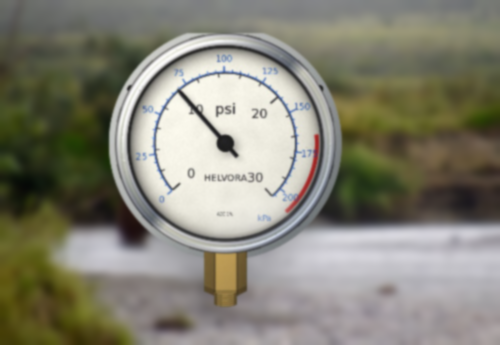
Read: value=10 unit=psi
